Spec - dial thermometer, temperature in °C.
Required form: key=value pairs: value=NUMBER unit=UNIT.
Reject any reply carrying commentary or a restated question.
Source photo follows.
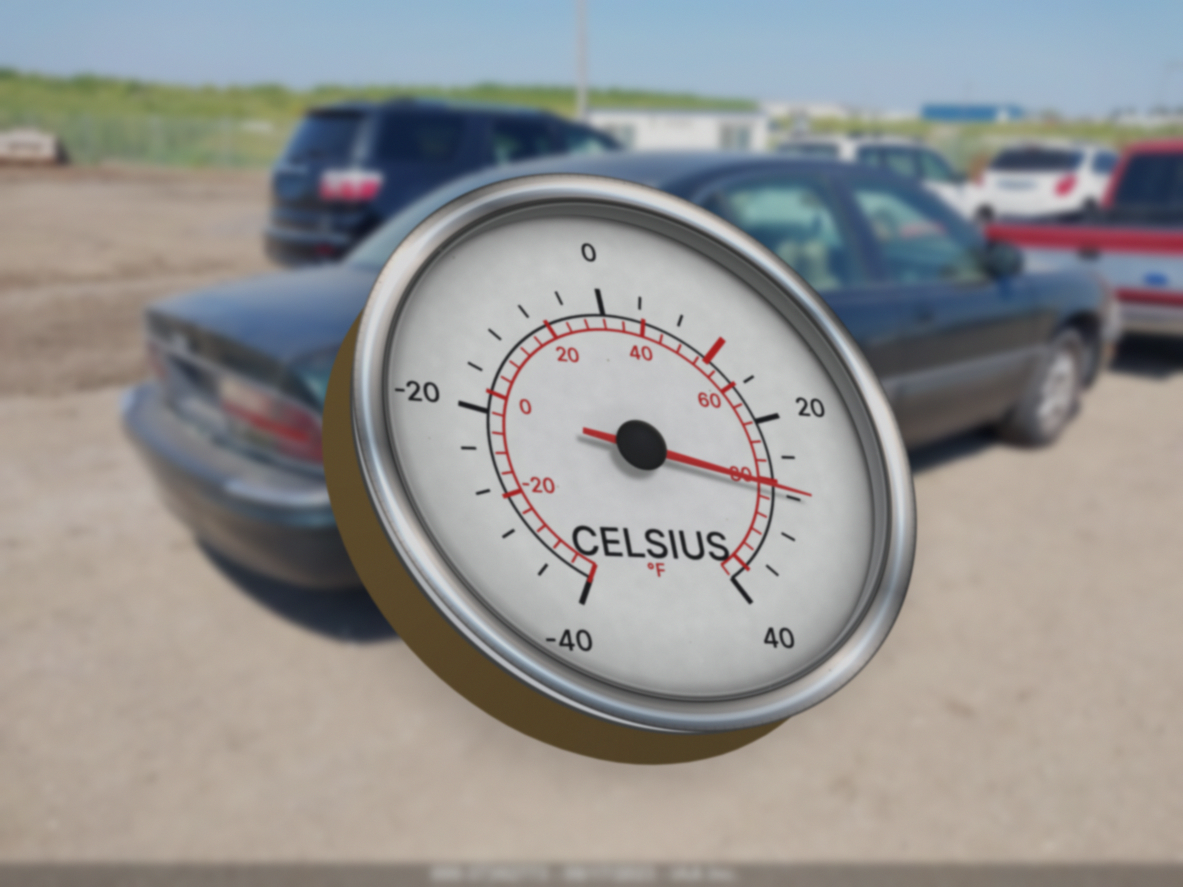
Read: value=28 unit=°C
